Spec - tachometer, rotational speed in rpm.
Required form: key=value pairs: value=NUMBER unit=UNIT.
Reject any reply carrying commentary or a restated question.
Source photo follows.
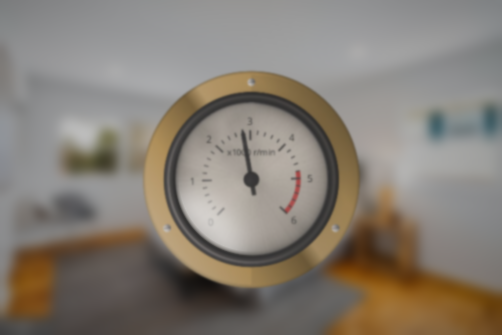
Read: value=2800 unit=rpm
